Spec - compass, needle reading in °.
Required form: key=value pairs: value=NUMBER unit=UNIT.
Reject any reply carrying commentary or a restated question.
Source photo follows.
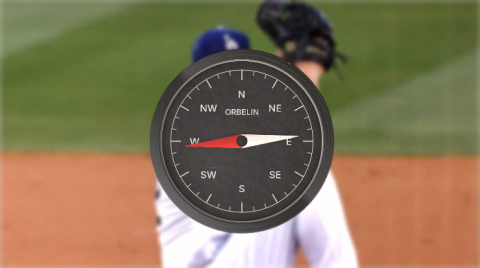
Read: value=265 unit=°
